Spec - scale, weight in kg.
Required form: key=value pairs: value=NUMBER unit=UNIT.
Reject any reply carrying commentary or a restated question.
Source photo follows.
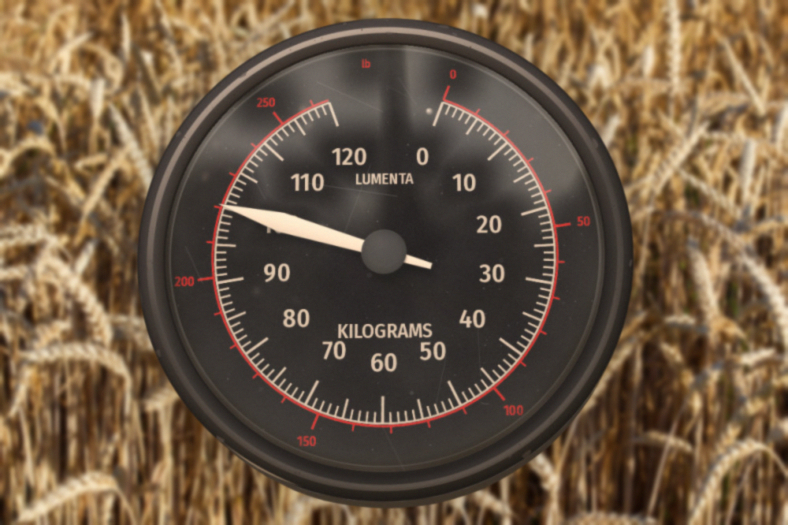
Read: value=100 unit=kg
